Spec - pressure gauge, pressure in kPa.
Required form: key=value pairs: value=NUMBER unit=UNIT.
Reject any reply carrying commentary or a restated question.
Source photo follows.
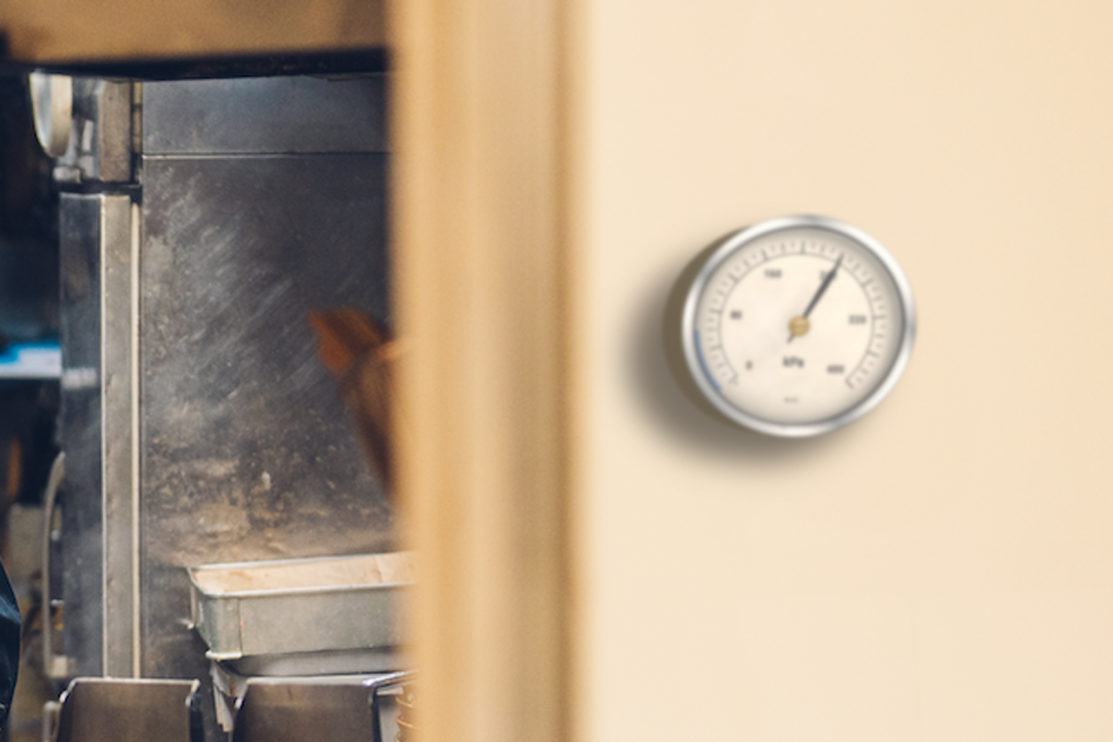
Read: value=240 unit=kPa
